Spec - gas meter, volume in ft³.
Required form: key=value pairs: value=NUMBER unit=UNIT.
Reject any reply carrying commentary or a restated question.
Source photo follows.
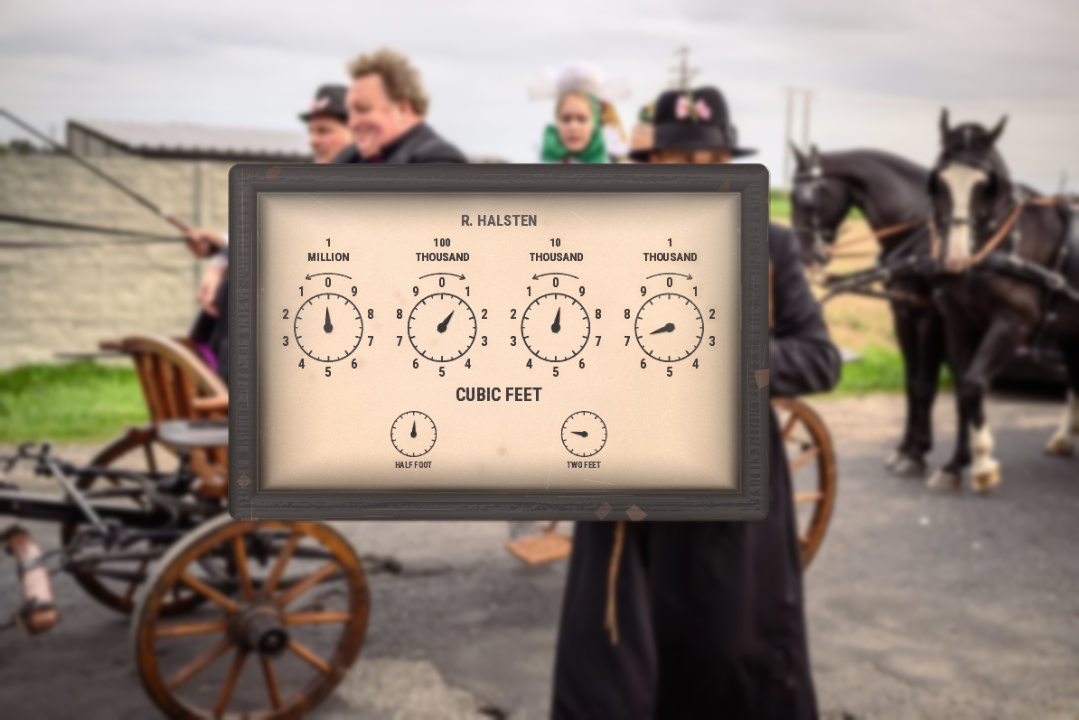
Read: value=9700 unit=ft³
